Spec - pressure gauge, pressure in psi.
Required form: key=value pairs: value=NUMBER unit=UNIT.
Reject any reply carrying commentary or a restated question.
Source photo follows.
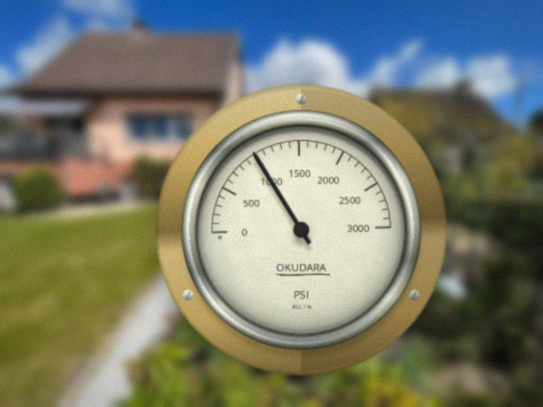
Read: value=1000 unit=psi
